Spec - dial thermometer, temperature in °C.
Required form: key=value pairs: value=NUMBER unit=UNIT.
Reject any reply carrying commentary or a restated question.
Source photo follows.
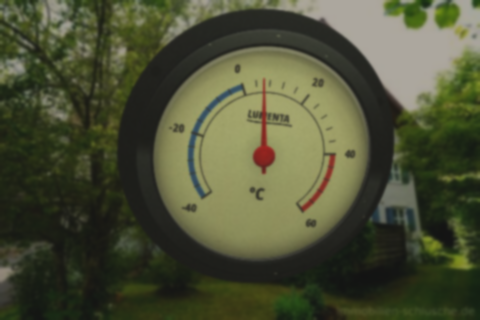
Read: value=6 unit=°C
